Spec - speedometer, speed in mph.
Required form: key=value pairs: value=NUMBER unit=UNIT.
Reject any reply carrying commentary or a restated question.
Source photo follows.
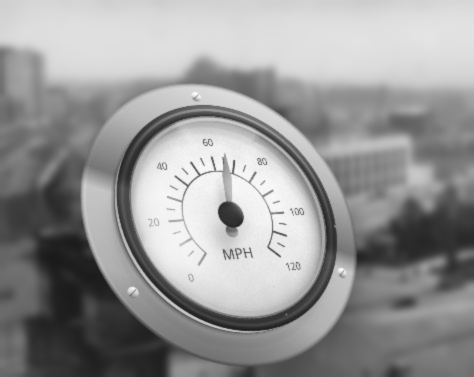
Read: value=65 unit=mph
